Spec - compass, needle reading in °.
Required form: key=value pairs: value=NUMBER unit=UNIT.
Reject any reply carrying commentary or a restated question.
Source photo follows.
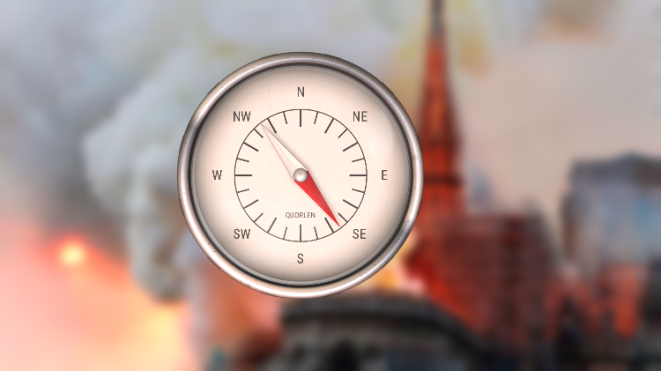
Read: value=142.5 unit=°
